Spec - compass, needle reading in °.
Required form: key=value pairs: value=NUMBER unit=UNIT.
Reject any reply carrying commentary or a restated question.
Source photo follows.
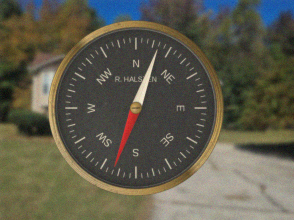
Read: value=200 unit=°
